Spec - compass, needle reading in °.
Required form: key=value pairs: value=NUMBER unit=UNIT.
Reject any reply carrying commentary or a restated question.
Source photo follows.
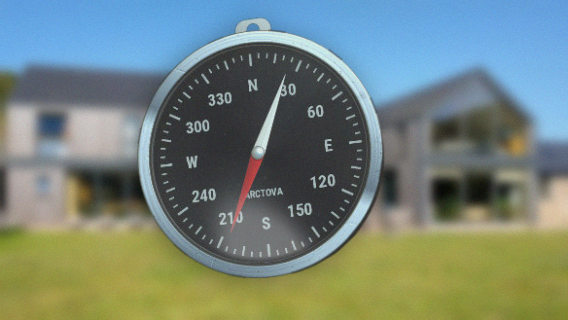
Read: value=205 unit=°
